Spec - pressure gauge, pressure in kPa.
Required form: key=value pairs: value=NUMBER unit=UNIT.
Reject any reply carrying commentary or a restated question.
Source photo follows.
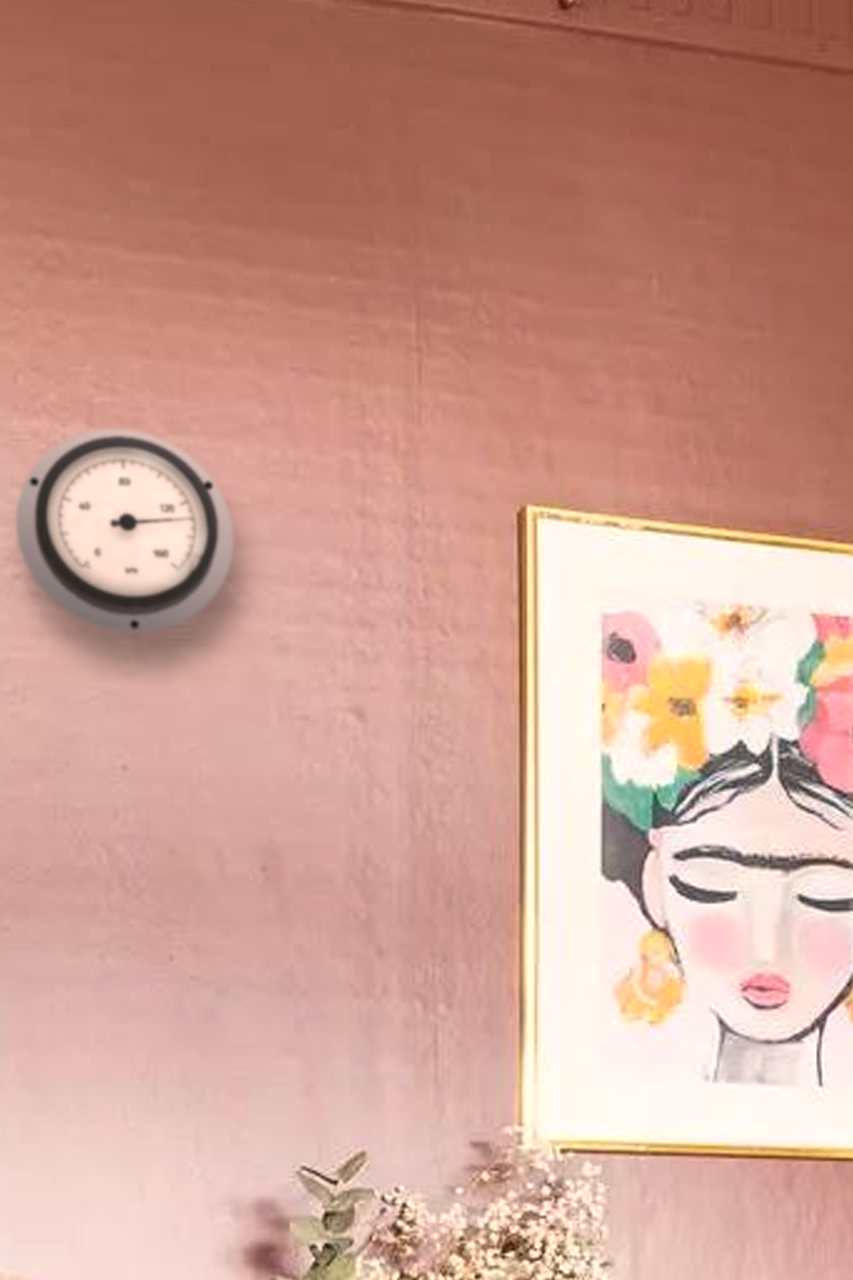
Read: value=130 unit=kPa
